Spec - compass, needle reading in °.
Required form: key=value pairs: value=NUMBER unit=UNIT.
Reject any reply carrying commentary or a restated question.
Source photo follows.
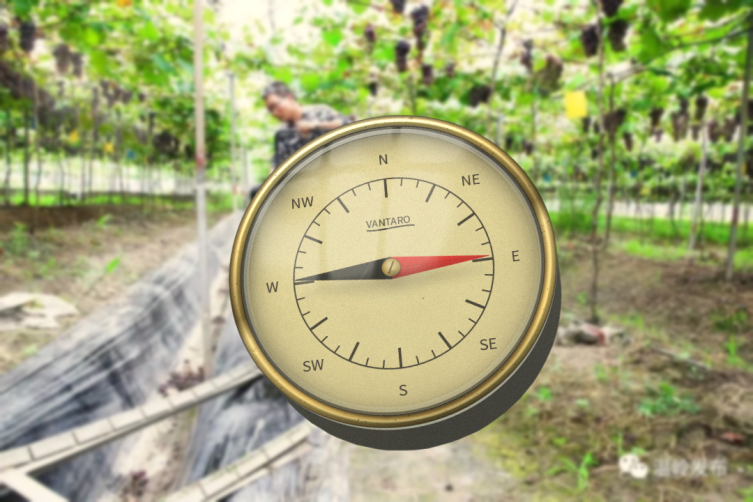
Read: value=90 unit=°
